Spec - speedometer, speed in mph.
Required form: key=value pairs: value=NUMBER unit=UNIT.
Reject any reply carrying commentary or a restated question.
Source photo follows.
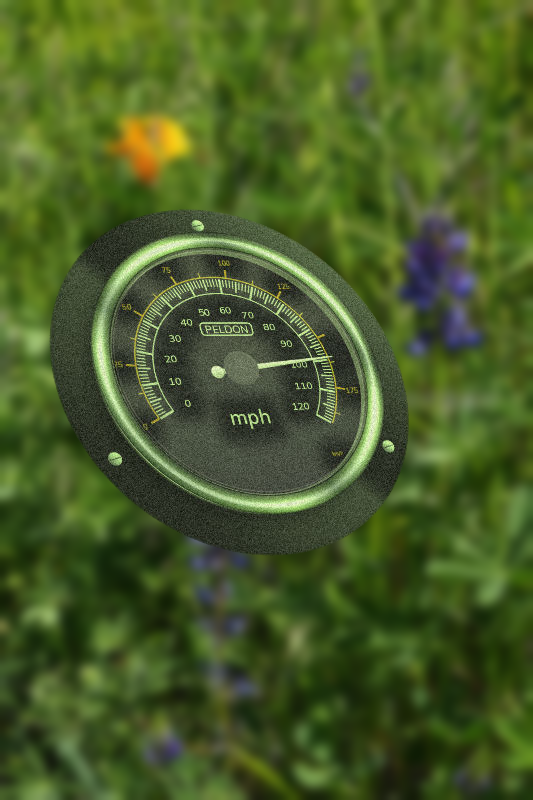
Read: value=100 unit=mph
